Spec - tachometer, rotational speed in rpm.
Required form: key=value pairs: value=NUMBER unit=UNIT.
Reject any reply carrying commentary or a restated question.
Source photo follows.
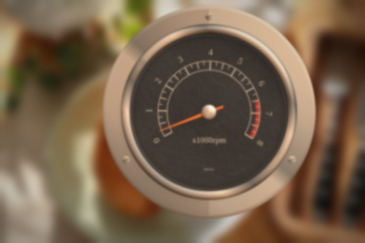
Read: value=250 unit=rpm
